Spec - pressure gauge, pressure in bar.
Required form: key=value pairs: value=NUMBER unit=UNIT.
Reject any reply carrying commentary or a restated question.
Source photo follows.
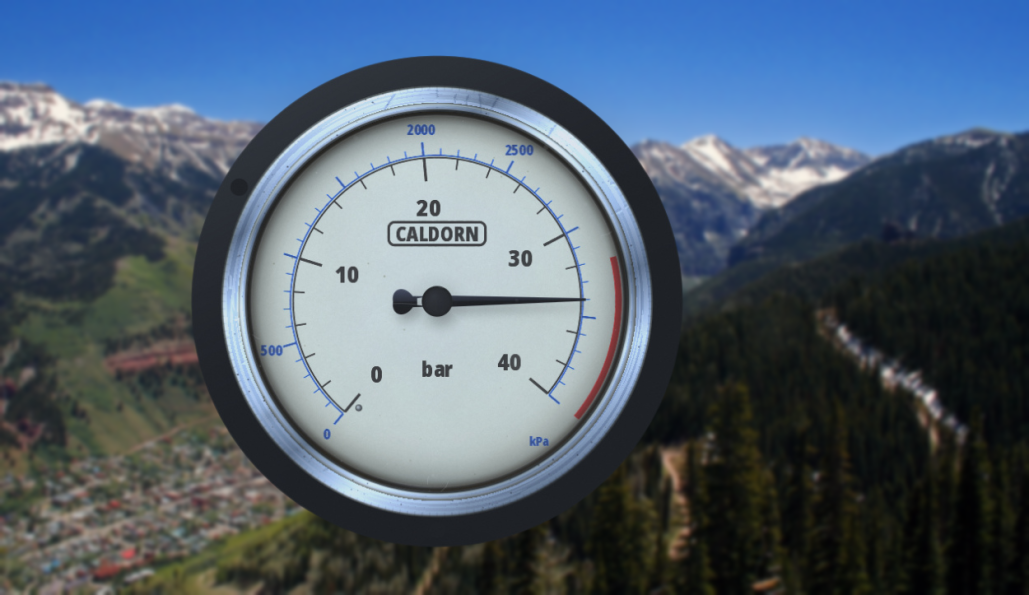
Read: value=34 unit=bar
